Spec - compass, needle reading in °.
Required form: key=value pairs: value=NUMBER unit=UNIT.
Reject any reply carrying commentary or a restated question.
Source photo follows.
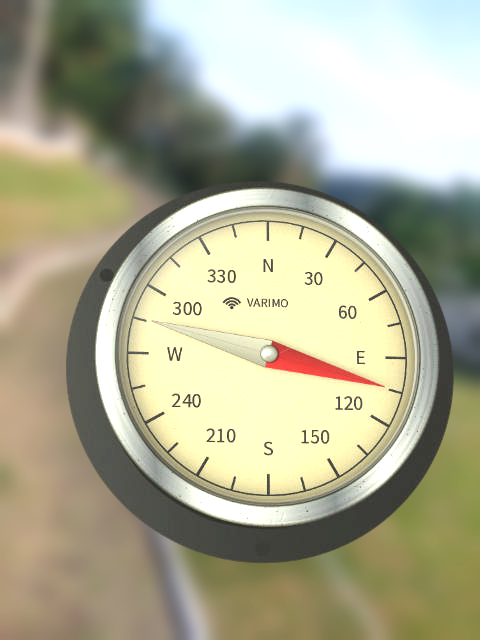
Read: value=105 unit=°
